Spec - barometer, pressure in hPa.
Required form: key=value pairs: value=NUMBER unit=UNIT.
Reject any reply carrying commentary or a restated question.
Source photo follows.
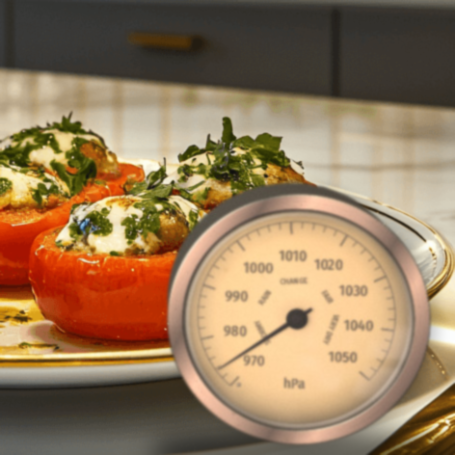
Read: value=974 unit=hPa
